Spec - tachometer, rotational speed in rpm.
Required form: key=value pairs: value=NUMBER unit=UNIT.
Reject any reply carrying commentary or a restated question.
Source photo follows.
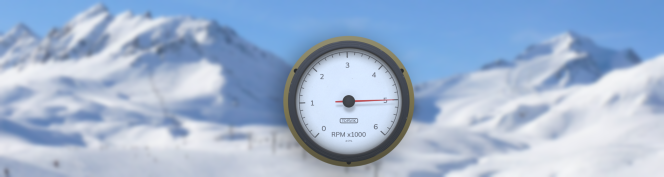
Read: value=5000 unit=rpm
